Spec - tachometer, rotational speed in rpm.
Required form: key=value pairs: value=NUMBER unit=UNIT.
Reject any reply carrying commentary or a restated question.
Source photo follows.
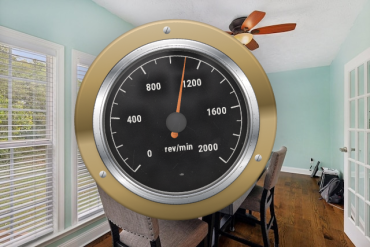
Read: value=1100 unit=rpm
